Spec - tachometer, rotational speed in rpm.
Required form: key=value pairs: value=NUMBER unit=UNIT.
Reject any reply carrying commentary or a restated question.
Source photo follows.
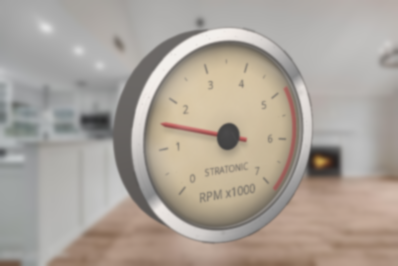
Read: value=1500 unit=rpm
